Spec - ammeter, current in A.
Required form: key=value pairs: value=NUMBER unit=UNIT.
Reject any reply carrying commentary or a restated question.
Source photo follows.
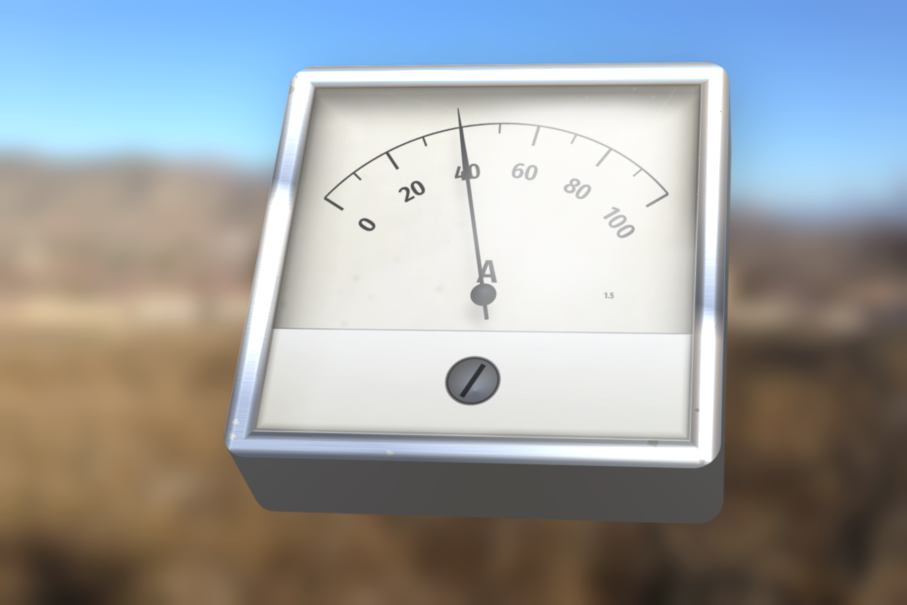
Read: value=40 unit=A
